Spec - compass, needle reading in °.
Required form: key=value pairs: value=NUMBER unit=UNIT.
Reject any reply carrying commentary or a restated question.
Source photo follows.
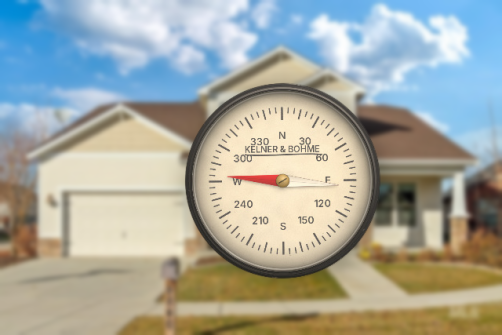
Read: value=275 unit=°
